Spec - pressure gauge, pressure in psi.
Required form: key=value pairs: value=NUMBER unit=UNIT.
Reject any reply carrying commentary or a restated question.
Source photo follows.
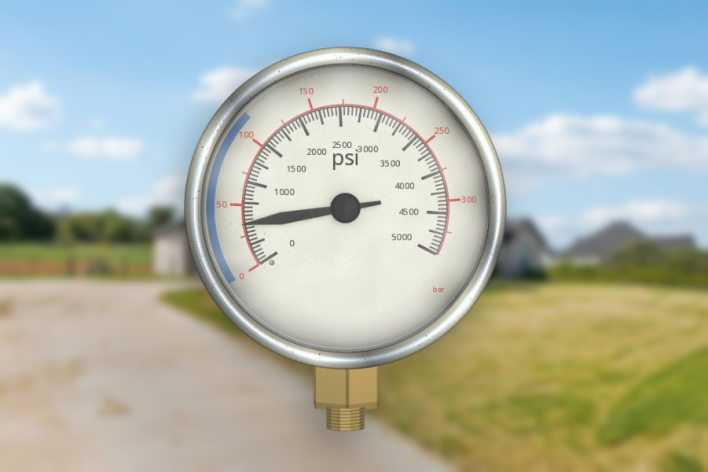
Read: value=500 unit=psi
